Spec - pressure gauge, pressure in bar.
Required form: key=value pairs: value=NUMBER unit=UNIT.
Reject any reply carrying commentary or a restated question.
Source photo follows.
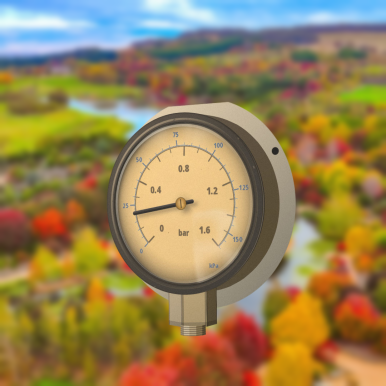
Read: value=0.2 unit=bar
